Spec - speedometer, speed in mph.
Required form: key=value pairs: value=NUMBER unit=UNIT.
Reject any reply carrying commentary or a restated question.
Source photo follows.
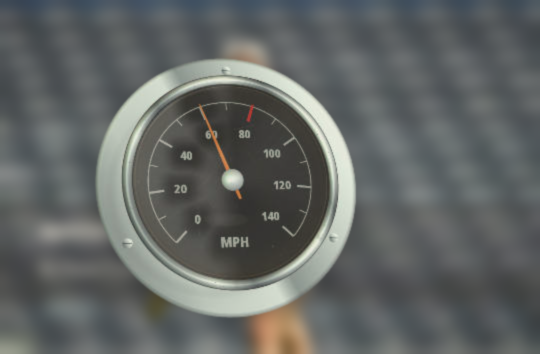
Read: value=60 unit=mph
